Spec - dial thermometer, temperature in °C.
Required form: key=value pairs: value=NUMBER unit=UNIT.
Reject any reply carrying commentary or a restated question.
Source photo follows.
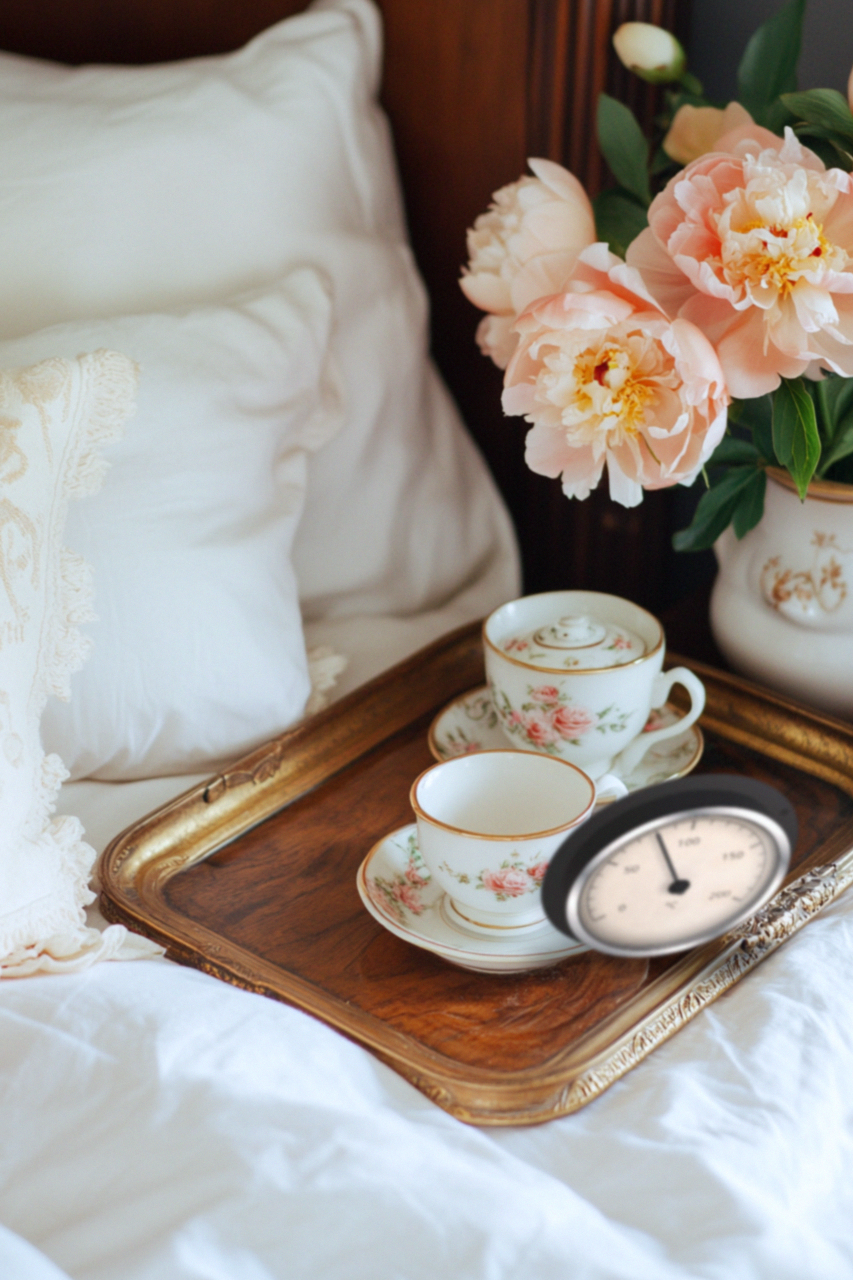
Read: value=80 unit=°C
